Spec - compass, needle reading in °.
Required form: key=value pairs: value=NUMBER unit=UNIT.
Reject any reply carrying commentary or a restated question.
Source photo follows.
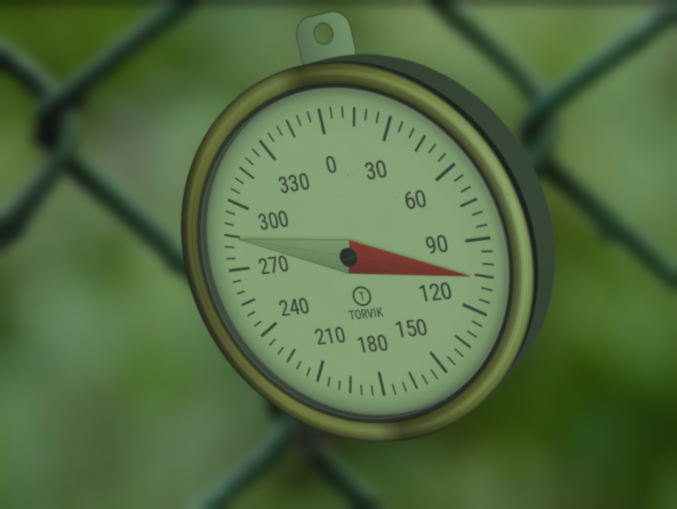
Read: value=105 unit=°
